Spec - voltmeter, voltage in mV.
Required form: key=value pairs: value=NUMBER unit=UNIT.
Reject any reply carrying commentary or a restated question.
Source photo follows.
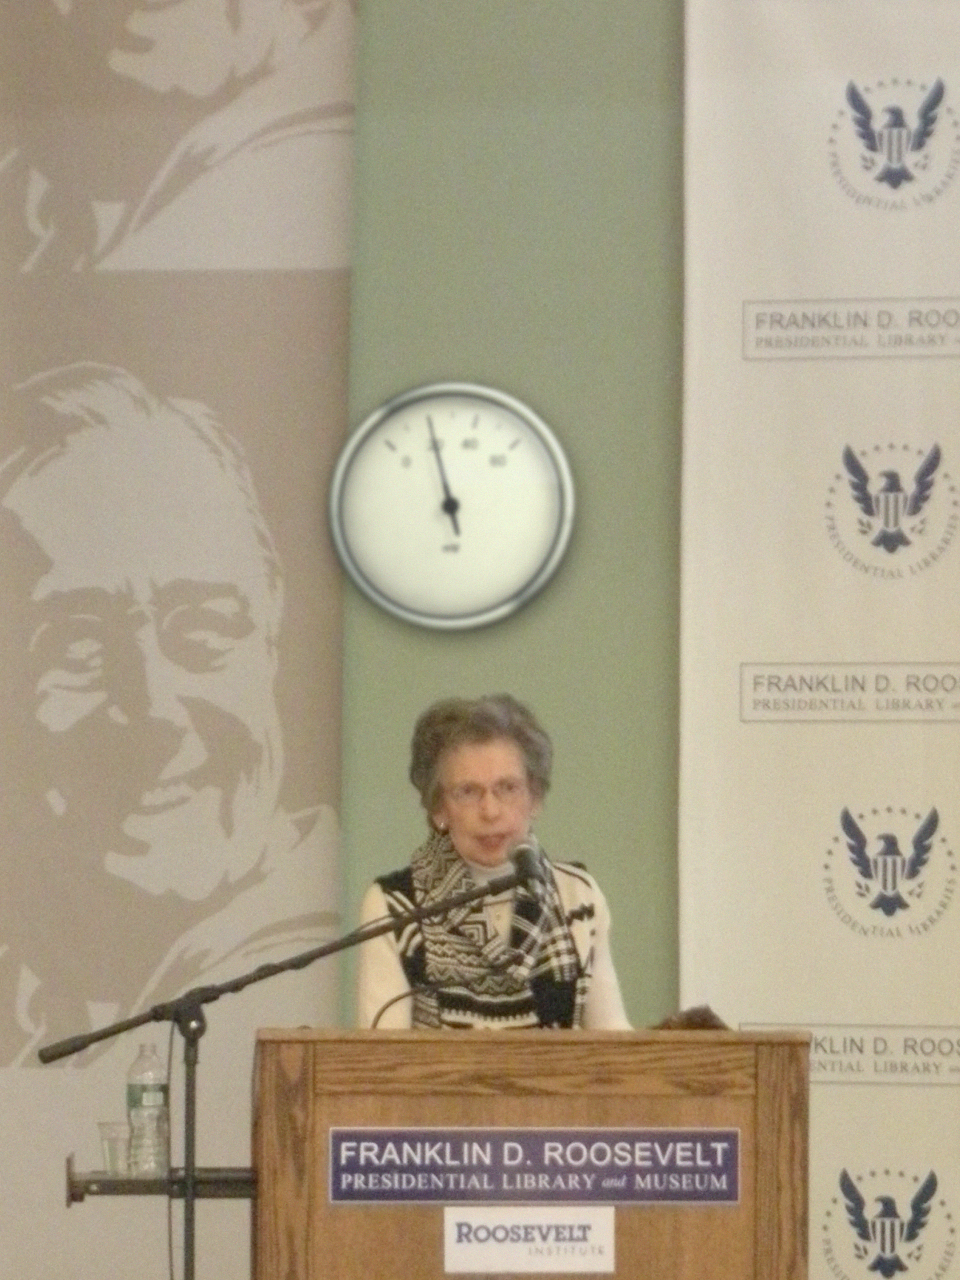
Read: value=20 unit=mV
